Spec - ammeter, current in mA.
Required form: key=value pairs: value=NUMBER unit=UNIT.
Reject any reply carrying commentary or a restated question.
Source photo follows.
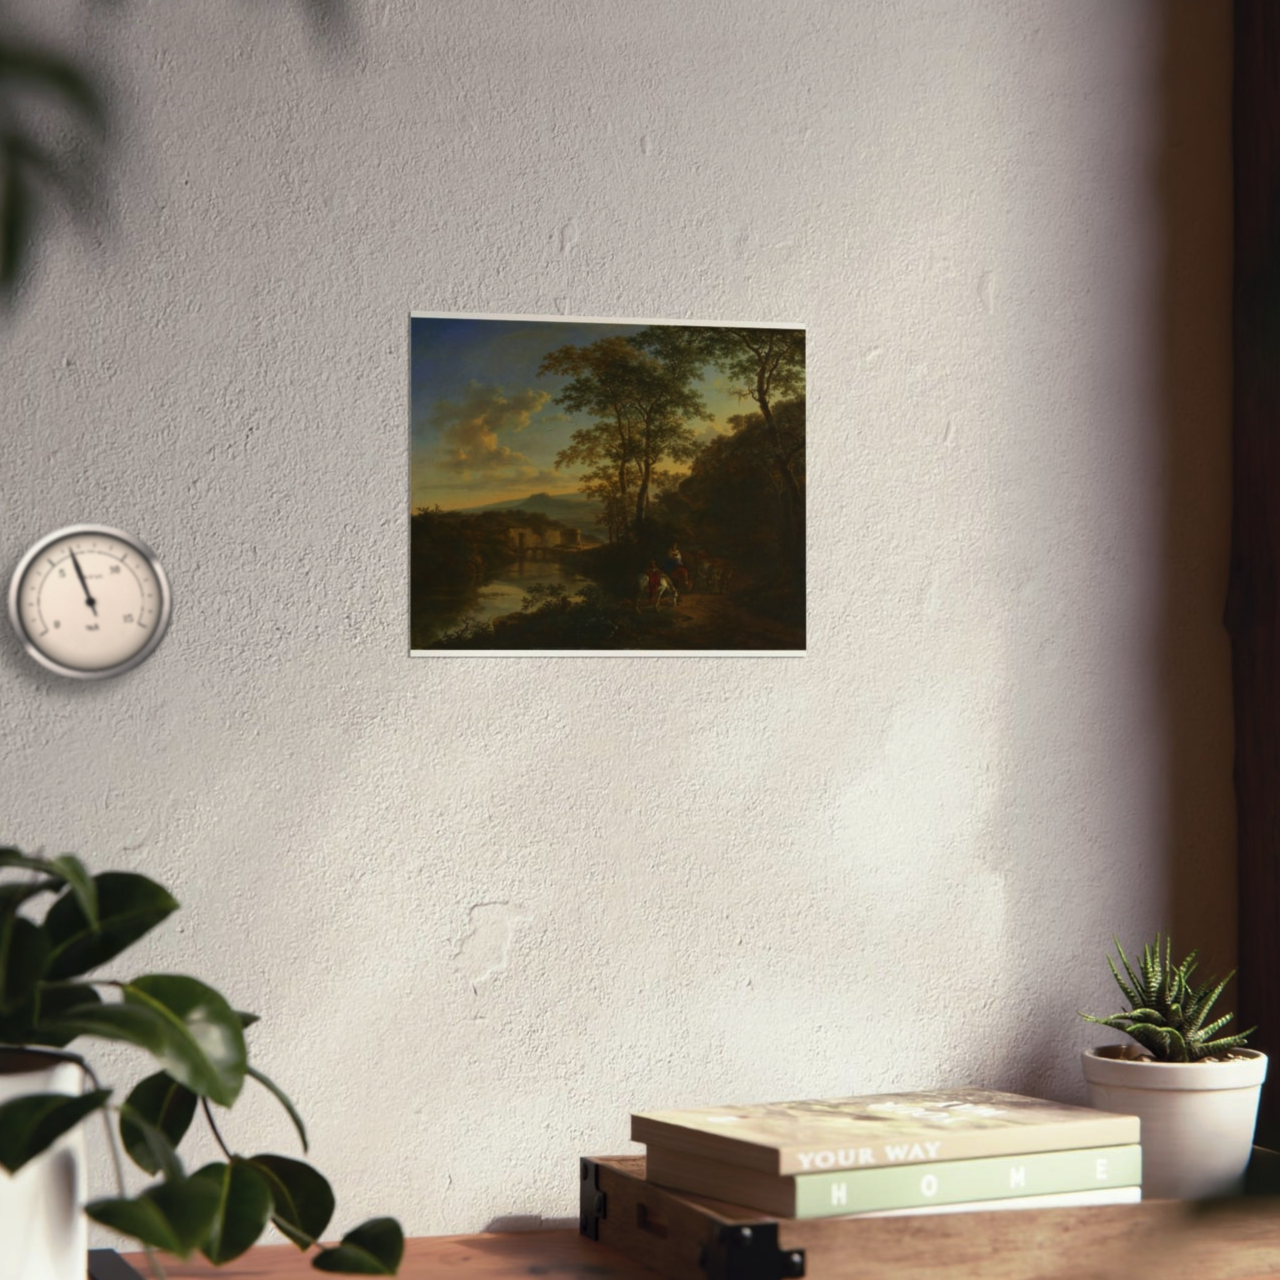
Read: value=6.5 unit=mA
